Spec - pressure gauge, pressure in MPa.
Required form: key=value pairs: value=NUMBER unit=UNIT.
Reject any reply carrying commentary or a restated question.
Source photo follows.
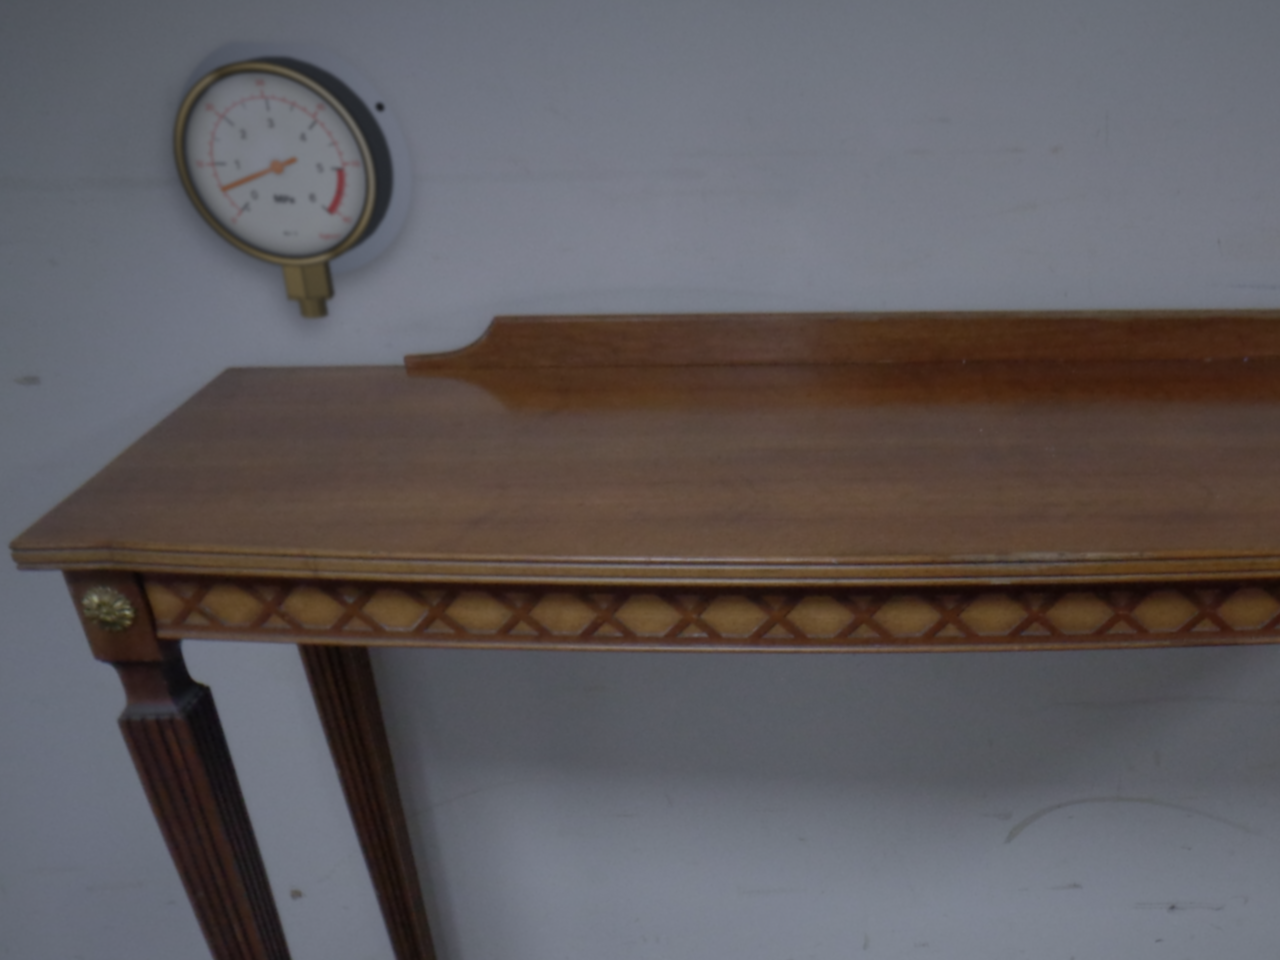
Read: value=0.5 unit=MPa
